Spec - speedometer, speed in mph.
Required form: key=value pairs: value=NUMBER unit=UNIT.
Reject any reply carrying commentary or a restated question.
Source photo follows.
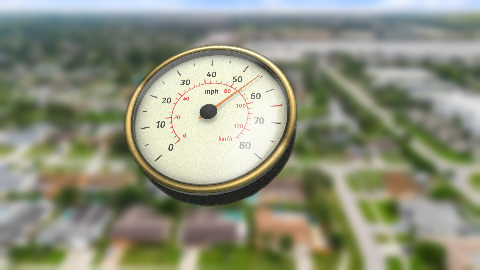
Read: value=55 unit=mph
